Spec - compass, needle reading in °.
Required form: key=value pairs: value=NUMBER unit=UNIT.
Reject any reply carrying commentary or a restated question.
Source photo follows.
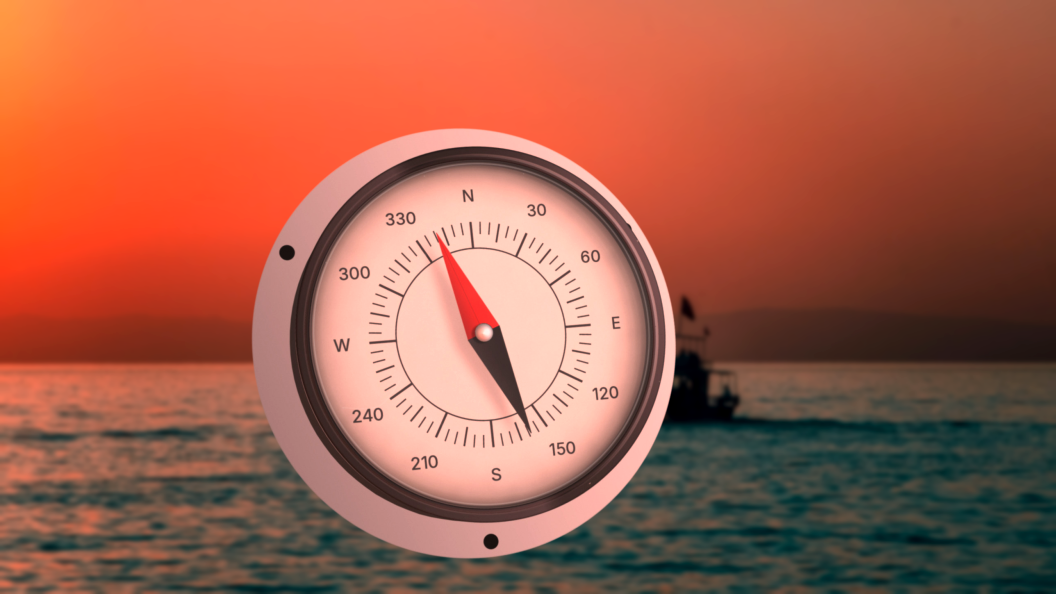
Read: value=340 unit=°
